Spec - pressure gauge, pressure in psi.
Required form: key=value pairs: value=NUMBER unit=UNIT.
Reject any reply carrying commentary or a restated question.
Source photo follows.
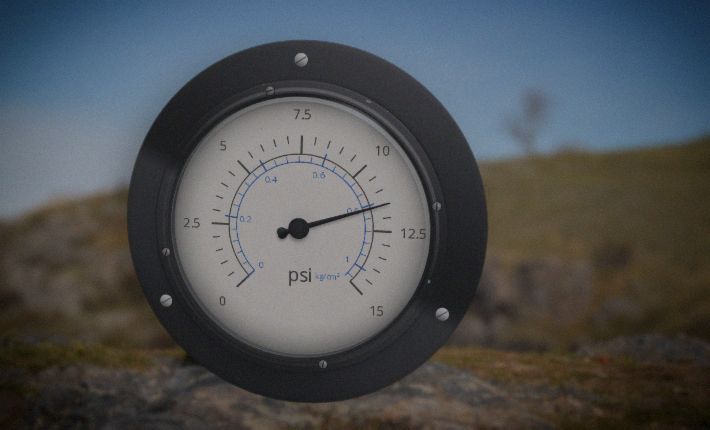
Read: value=11.5 unit=psi
